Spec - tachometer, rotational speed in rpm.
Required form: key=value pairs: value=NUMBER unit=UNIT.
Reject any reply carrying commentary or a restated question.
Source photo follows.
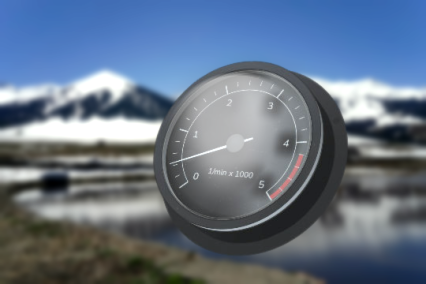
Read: value=400 unit=rpm
